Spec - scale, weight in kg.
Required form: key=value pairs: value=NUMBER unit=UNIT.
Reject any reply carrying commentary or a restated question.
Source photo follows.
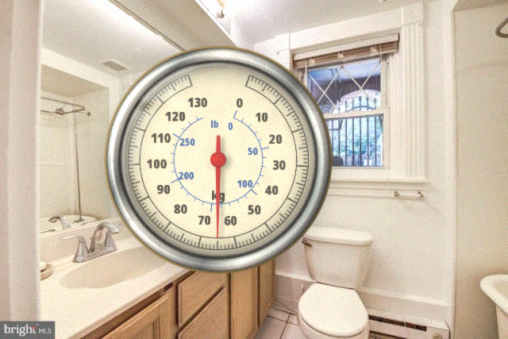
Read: value=65 unit=kg
